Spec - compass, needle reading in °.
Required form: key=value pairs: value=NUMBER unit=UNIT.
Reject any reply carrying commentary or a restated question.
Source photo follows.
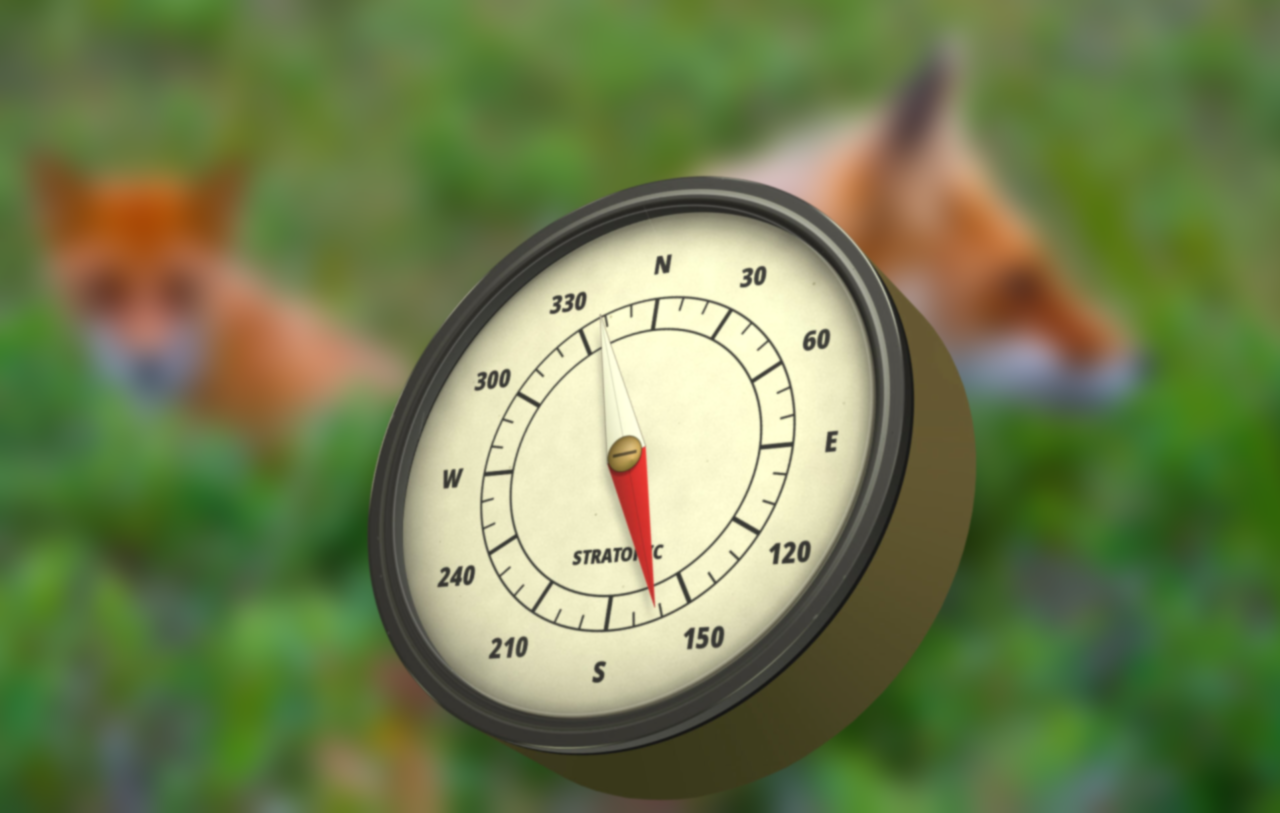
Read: value=160 unit=°
